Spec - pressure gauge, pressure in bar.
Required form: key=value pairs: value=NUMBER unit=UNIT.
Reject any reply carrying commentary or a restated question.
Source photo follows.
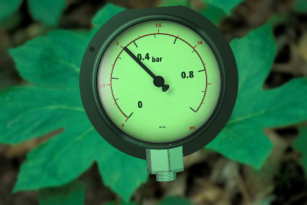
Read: value=0.35 unit=bar
